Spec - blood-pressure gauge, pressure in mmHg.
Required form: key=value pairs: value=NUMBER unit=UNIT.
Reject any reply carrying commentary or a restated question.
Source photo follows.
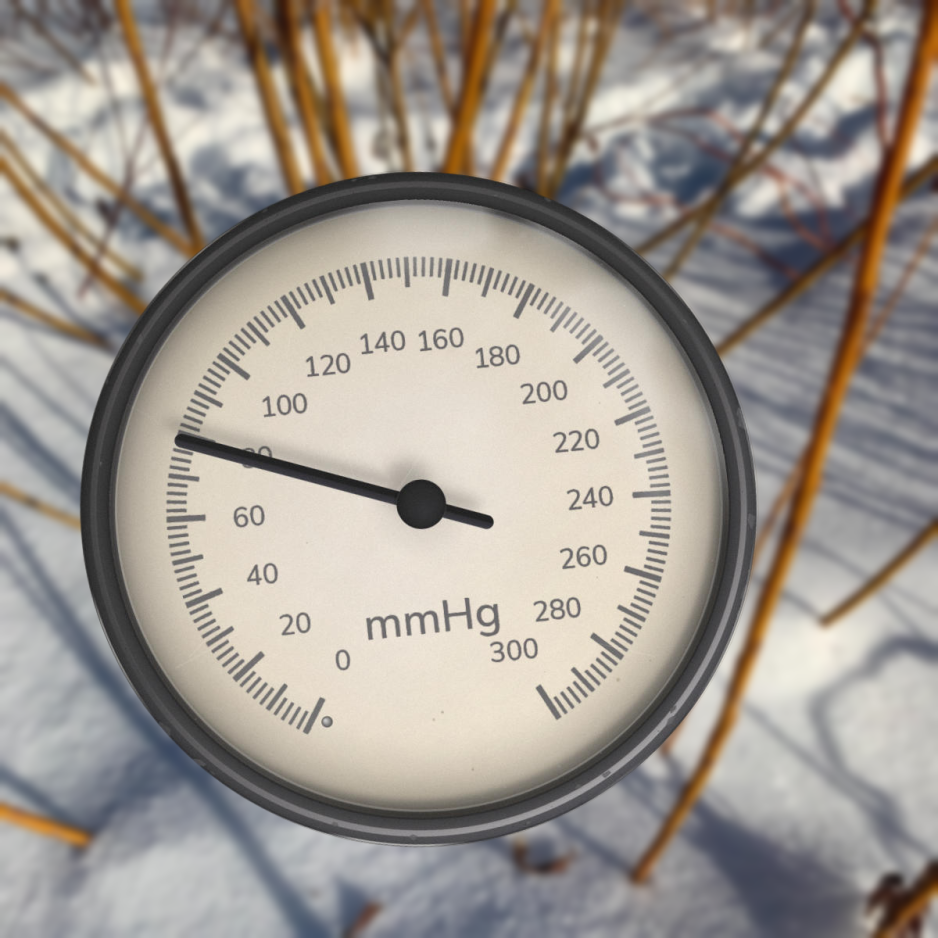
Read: value=78 unit=mmHg
